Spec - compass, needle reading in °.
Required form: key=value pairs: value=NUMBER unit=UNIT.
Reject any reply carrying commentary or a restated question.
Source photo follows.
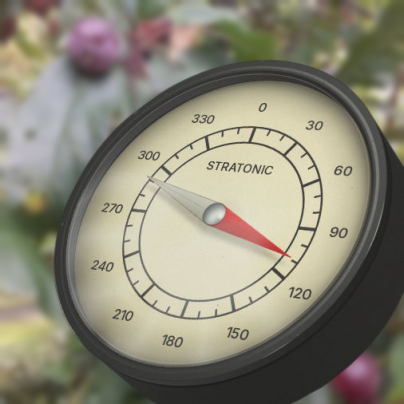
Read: value=110 unit=°
